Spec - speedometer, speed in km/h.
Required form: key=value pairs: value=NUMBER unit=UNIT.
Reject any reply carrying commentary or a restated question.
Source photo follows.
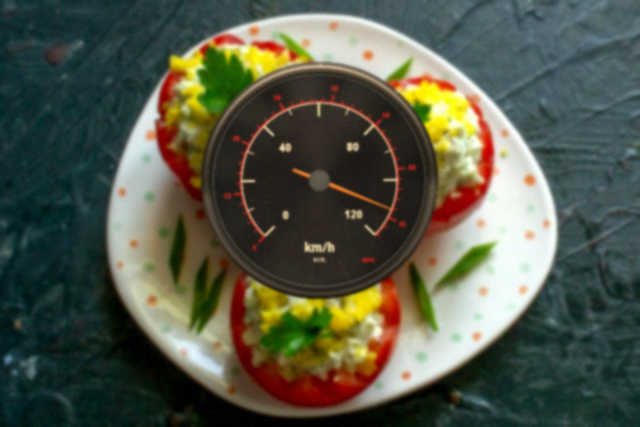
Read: value=110 unit=km/h
